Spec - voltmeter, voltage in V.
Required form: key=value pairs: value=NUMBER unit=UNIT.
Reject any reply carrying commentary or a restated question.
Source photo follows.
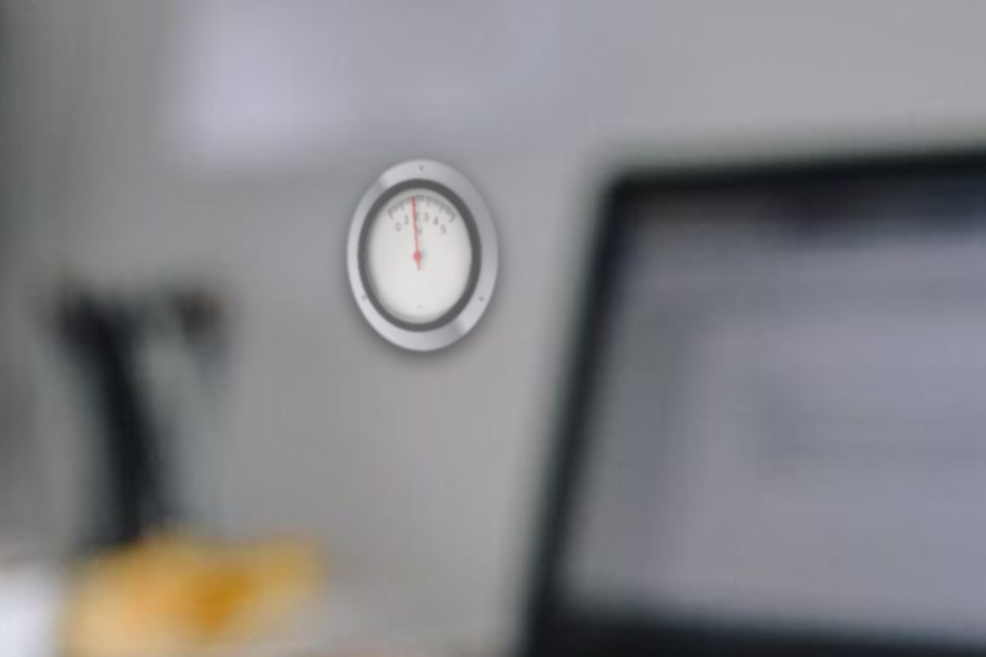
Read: value=2 unit=V
